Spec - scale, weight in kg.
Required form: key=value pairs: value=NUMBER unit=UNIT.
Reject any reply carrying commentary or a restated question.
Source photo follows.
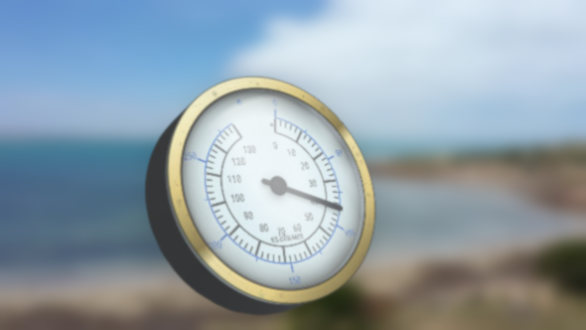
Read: value=40 unit=kg
